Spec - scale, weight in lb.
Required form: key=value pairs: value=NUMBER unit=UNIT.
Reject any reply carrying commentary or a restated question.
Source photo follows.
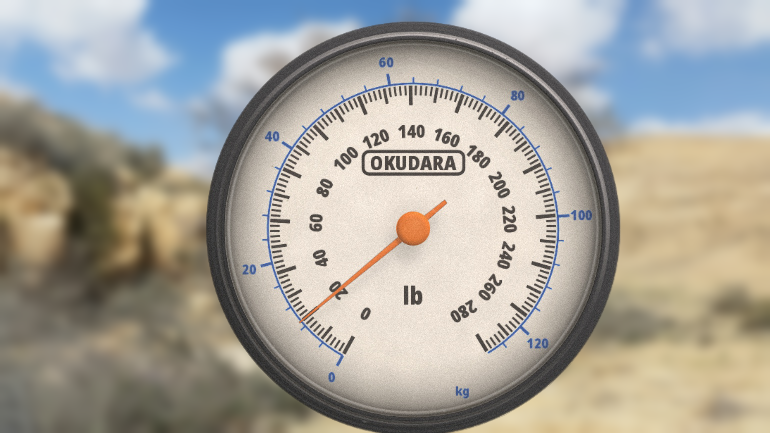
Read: value=20 unit=lb
